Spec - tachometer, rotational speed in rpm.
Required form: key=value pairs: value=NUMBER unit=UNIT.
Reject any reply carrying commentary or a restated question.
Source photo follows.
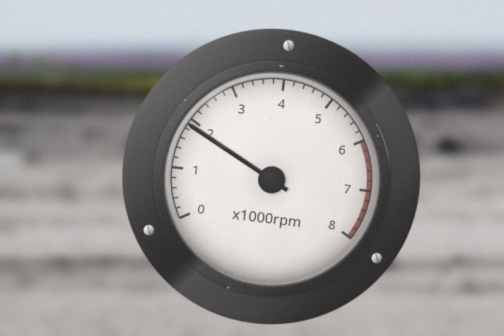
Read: value=1900 unit=rpm
